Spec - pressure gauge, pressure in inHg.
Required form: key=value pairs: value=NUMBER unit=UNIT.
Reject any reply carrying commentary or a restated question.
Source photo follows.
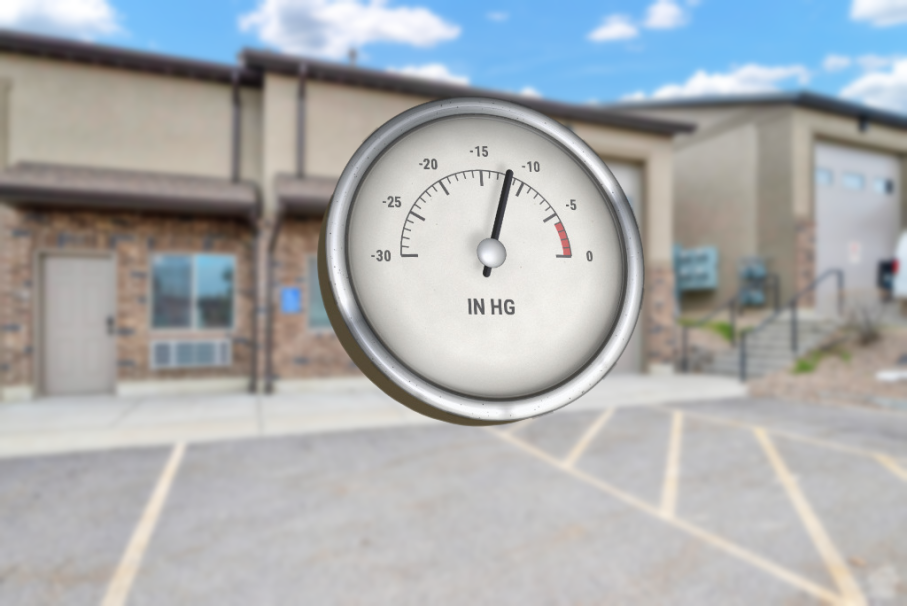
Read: value=-12 unit=inHg
